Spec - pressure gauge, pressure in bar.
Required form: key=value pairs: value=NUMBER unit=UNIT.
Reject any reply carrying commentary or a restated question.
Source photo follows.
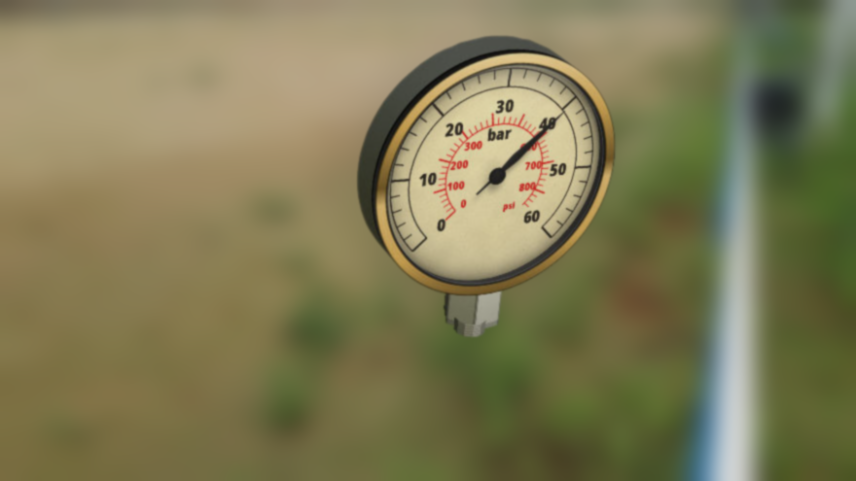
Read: value=40 unit=bar
